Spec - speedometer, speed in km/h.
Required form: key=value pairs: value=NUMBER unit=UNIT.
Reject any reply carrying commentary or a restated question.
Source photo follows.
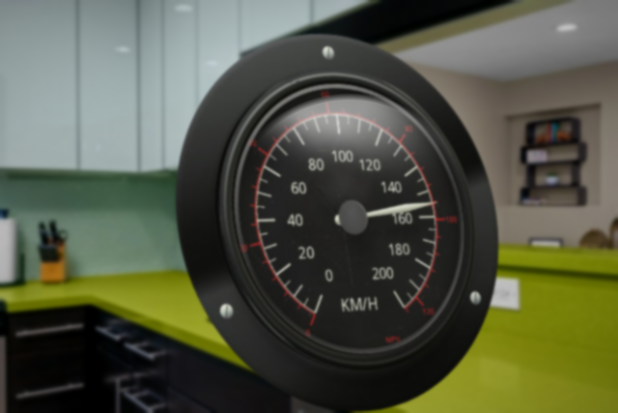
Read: value=155 unit=km/h
